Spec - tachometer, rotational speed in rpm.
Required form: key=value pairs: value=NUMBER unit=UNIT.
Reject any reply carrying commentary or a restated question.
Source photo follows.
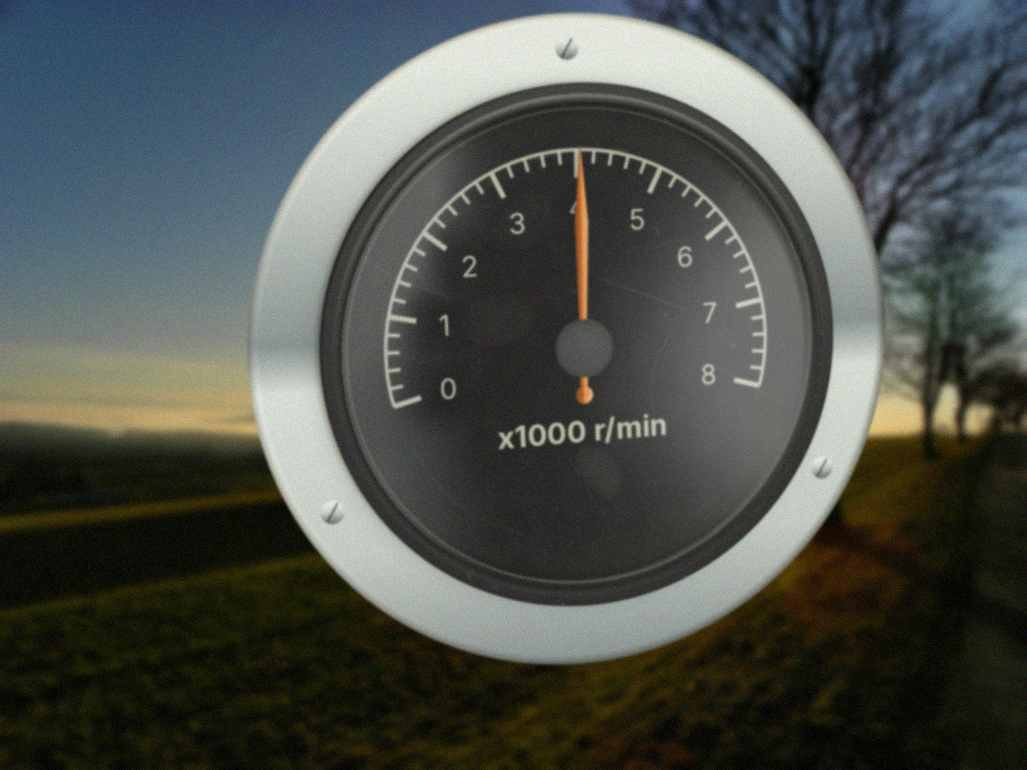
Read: value=4000 unit=rpm
